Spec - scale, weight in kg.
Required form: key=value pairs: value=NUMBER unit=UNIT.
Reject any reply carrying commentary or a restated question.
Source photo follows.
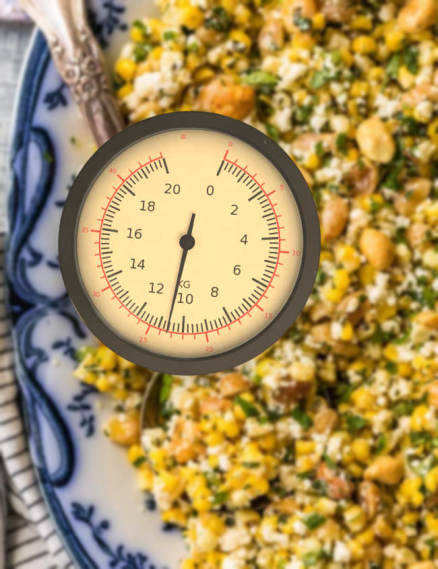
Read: value=10.6 unit=kg
